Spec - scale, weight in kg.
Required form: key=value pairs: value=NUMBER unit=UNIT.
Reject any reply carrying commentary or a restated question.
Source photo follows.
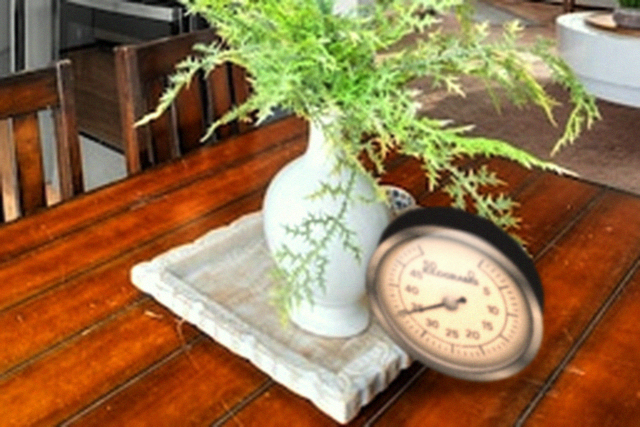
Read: value=35 unit=kg
